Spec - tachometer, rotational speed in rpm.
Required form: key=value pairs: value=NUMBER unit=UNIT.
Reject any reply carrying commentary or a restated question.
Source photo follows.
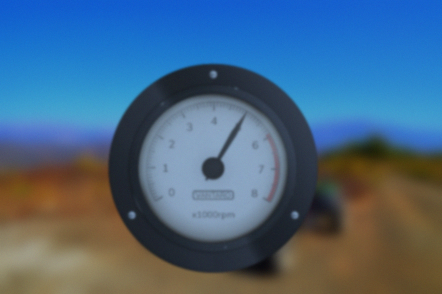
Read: value=5000 unit=rpm
